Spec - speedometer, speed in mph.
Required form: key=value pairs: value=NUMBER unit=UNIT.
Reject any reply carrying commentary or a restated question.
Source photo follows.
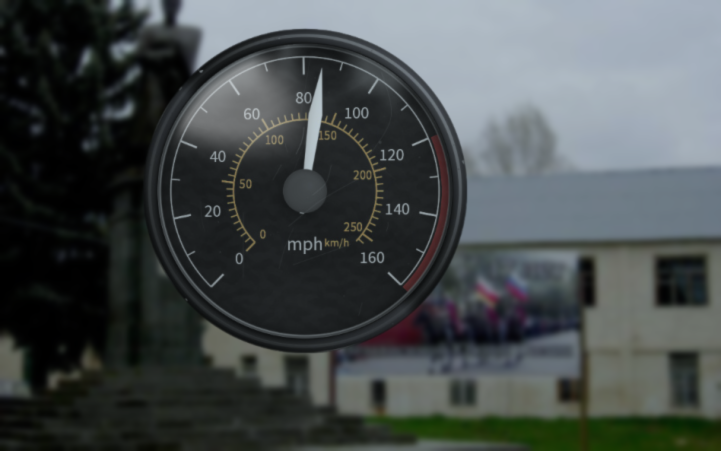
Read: value=85 unit=mph
